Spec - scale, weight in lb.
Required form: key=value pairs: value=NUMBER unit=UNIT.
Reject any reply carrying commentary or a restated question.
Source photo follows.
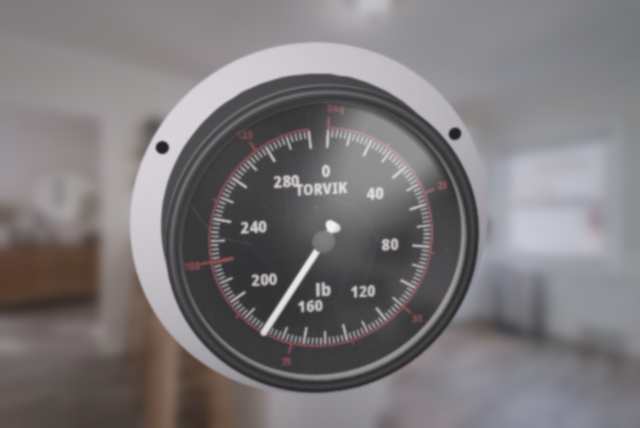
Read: value=180 unit=lb
